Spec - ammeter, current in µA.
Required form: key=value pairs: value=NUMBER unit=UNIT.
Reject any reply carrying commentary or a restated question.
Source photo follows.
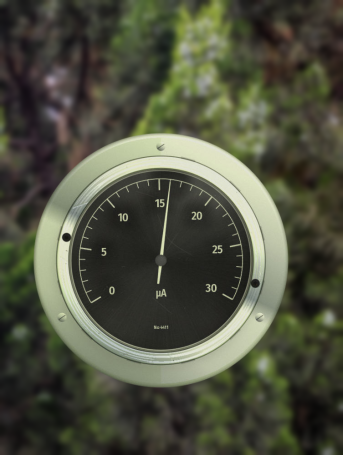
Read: value=16 unit=µA
